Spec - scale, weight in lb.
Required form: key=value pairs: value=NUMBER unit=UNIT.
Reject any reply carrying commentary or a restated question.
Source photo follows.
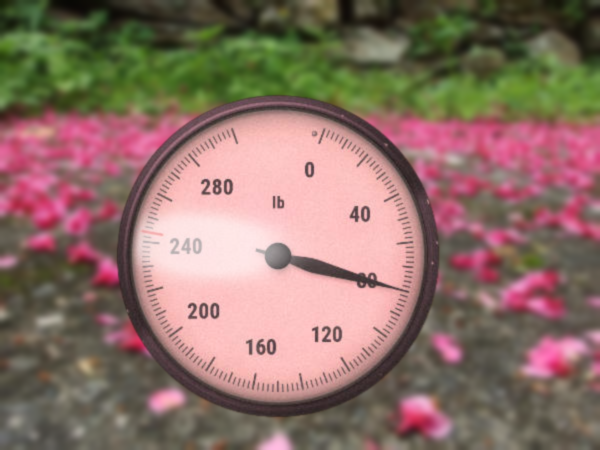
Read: value=80 unit=lb
